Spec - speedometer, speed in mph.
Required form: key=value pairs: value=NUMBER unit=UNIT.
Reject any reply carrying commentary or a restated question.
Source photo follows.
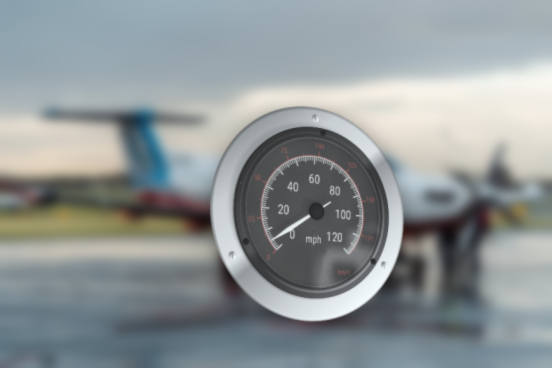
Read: value=5 unit=mph
